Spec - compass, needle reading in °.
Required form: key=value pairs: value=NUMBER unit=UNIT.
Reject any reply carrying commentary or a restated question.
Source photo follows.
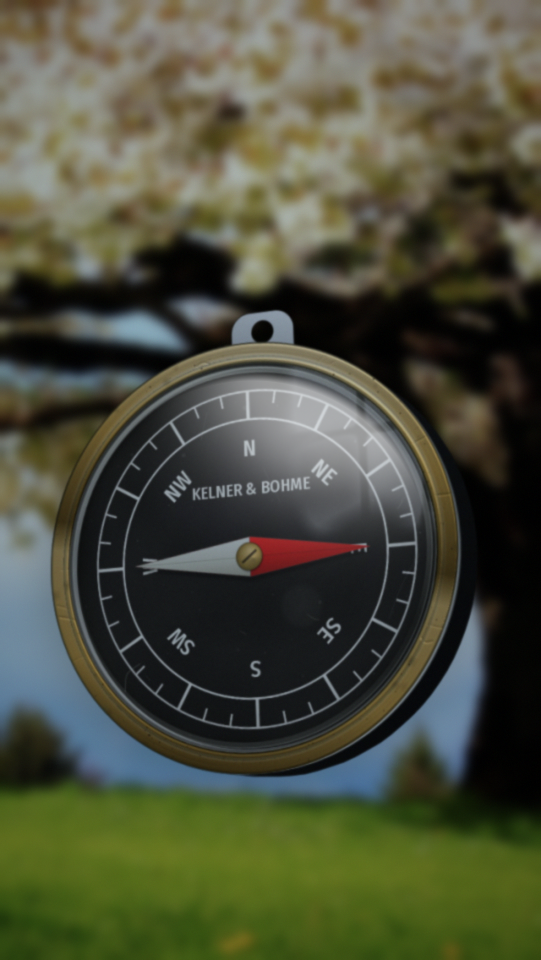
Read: value=90 unit=°
